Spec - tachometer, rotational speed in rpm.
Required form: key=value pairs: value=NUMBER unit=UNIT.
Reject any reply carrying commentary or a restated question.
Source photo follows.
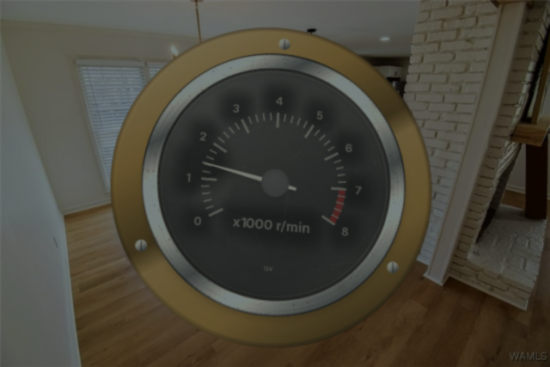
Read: value=1400 unit=rpm
